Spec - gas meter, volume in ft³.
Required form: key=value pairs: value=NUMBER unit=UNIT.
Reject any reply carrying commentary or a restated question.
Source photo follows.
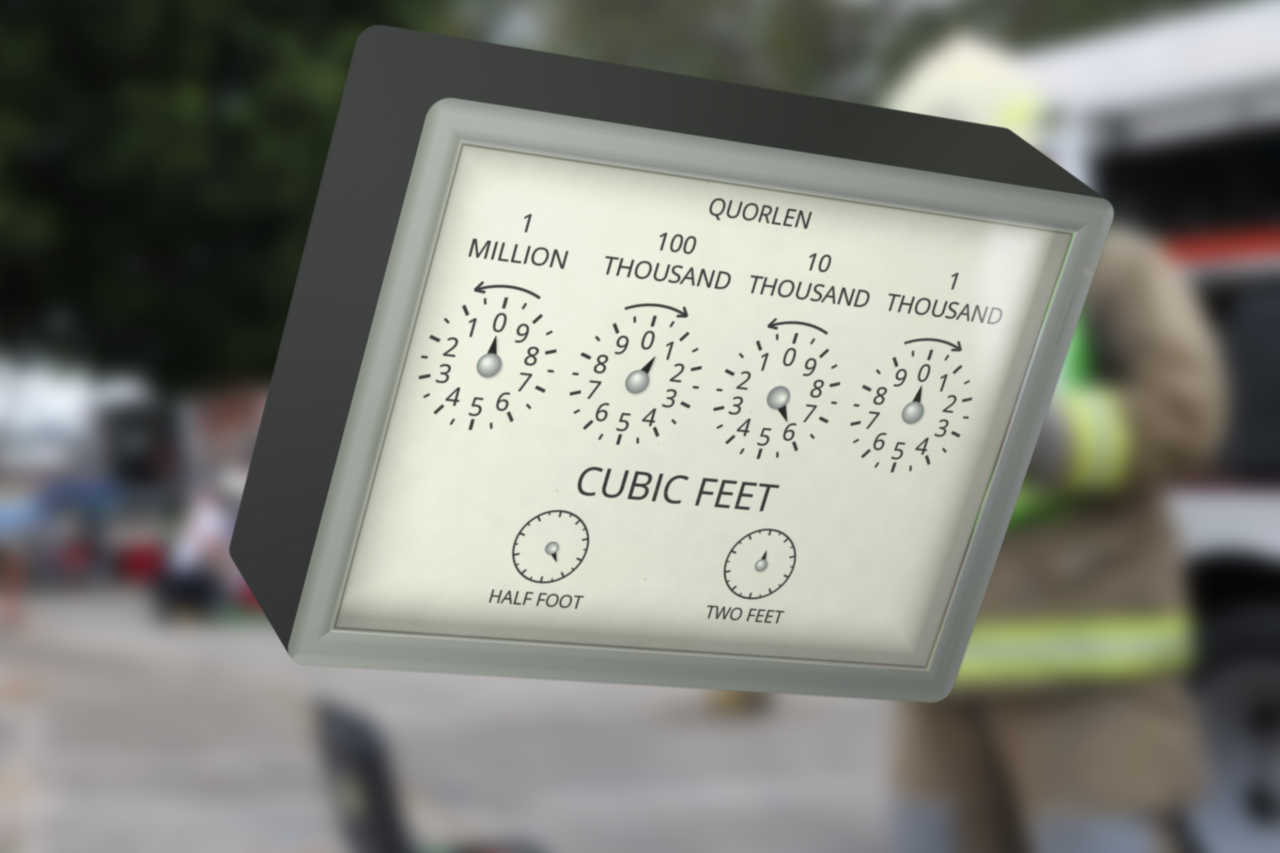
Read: value=6000 unit=ft³
